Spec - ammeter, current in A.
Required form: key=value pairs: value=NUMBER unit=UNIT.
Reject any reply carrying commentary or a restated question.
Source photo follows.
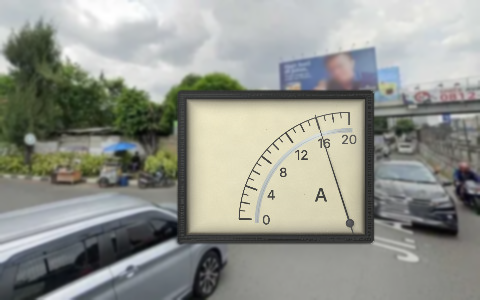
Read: value=16 unit=A
